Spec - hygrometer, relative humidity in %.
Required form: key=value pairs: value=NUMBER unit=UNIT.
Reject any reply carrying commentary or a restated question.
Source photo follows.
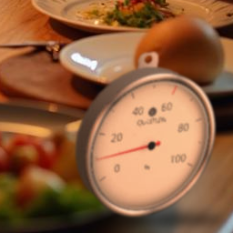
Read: value=10 unit=%
